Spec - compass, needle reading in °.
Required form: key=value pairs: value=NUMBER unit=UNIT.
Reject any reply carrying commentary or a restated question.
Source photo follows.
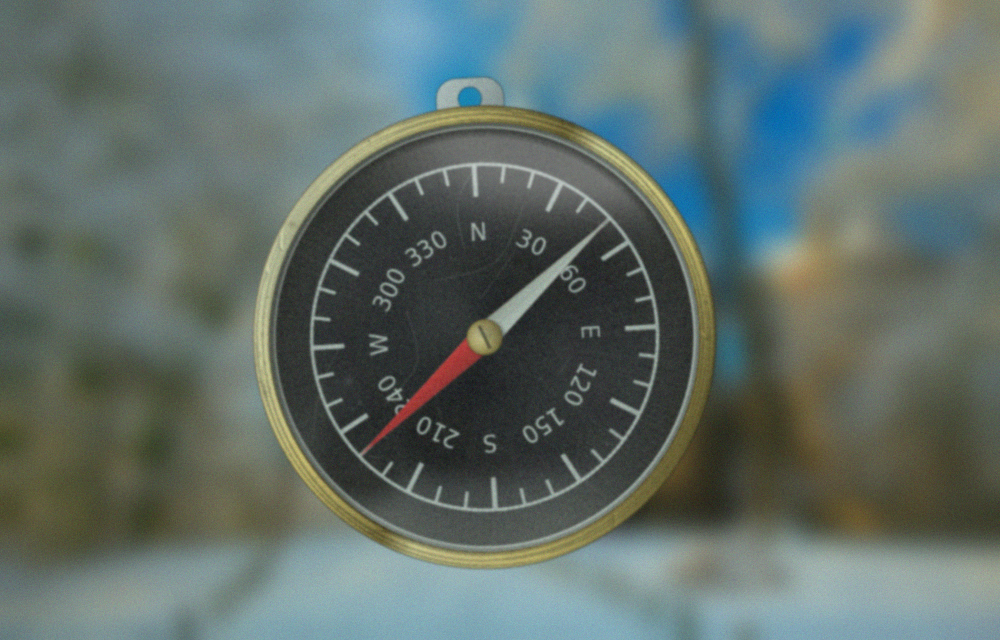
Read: value=230 unit=°
